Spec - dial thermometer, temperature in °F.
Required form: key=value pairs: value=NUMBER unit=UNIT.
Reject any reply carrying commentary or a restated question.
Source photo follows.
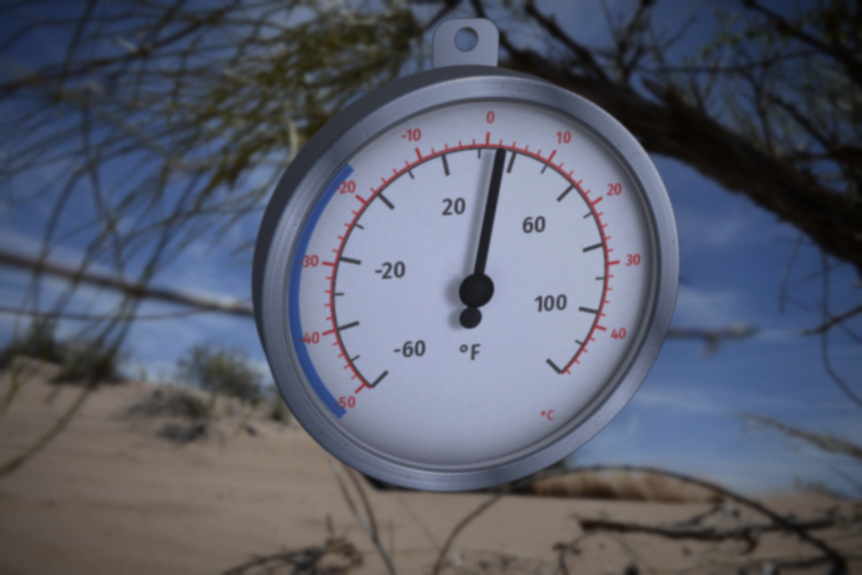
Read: value=35 unit=°F
